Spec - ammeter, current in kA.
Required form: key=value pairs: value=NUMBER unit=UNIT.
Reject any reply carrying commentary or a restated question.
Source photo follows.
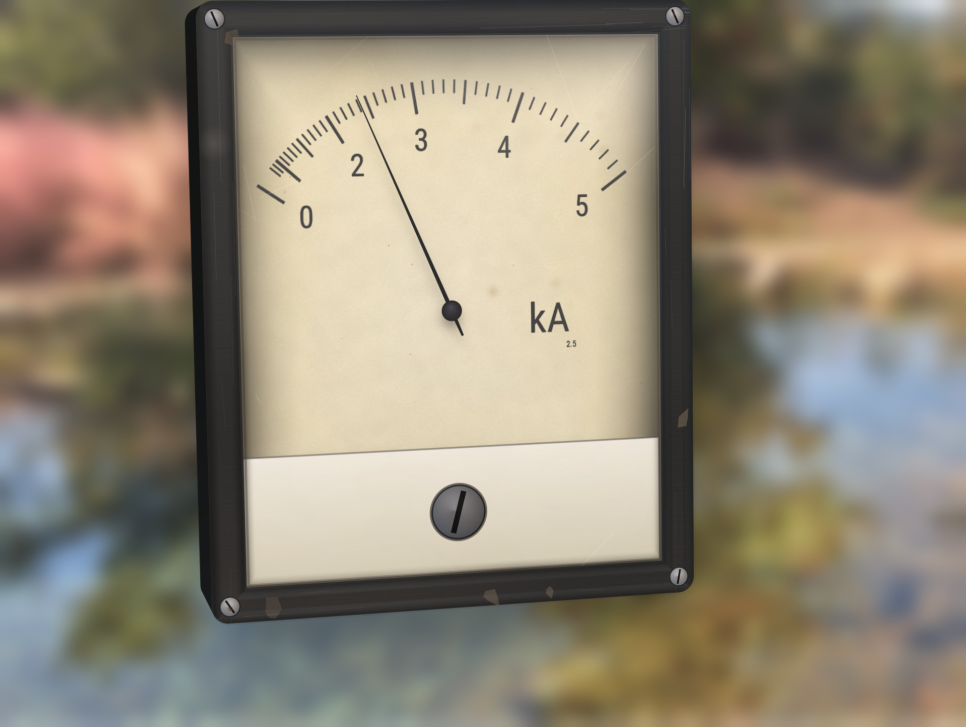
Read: value=2.4 unit=kA
